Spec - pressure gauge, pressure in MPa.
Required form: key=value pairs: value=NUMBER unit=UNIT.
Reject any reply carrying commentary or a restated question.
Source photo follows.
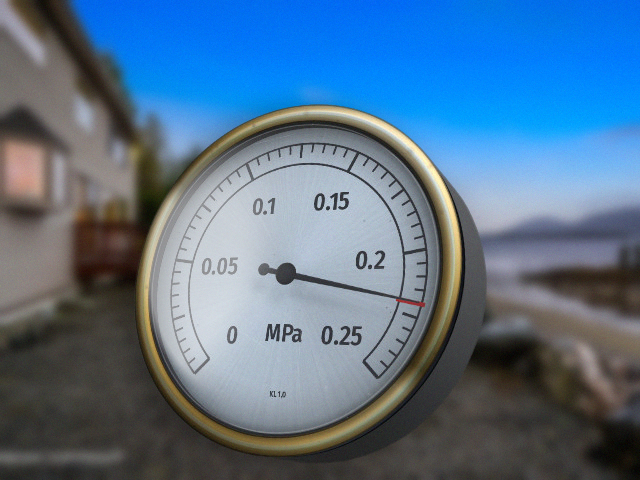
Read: value=0.22 unit=MPa
